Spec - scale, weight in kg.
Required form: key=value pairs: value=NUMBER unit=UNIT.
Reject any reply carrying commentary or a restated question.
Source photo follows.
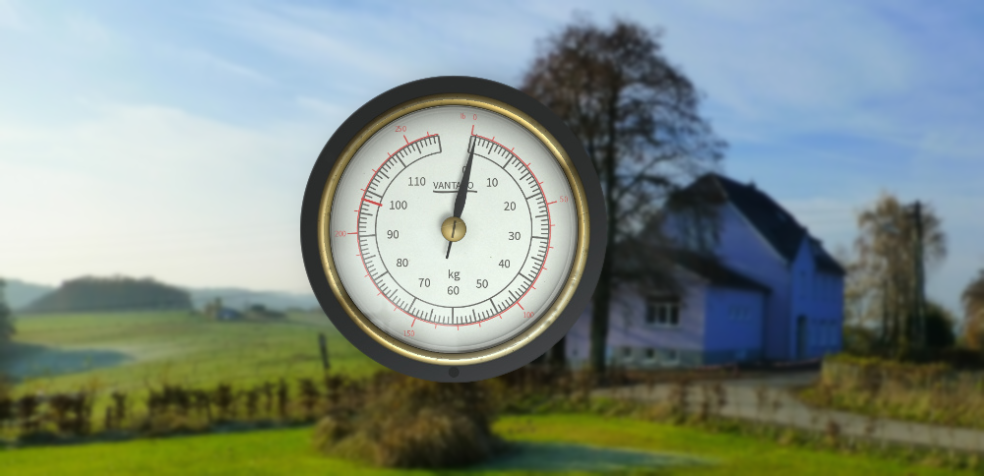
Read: value=1 unit=kg
